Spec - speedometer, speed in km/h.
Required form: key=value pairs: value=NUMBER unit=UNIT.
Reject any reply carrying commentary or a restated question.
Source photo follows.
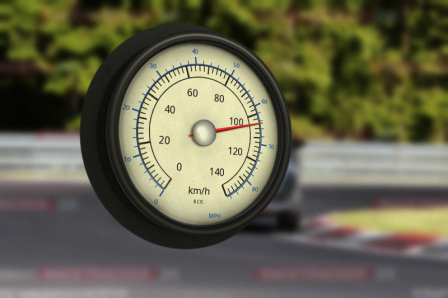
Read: value=104 unit=km/h
